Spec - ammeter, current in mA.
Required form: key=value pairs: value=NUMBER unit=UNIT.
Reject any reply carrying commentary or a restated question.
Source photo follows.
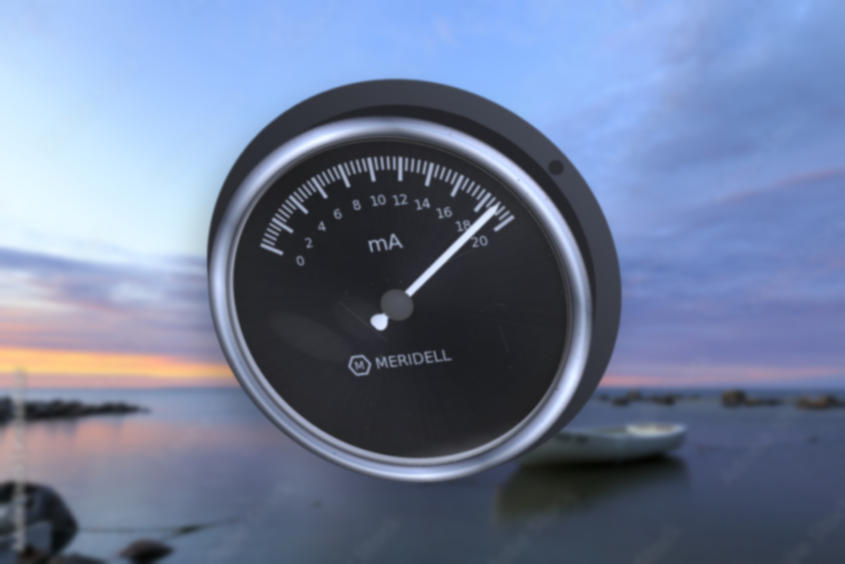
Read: value=18.8 unit=mA
